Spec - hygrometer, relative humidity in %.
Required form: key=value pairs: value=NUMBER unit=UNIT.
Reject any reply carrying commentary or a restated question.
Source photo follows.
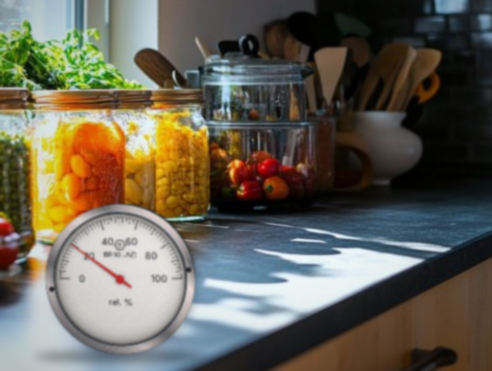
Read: value=20 unit=%
